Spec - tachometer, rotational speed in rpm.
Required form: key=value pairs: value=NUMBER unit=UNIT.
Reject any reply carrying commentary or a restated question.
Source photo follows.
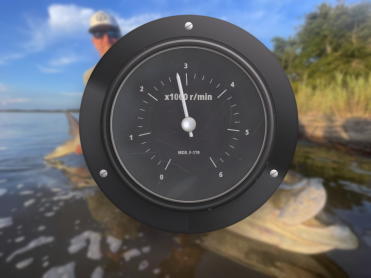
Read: value=2800 unit=rpm
